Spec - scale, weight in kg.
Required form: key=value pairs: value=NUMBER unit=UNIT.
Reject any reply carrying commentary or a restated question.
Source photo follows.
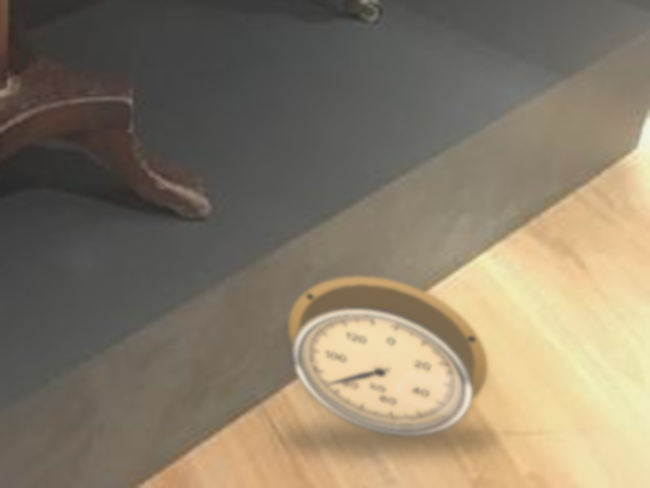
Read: value=85 unit=kg
